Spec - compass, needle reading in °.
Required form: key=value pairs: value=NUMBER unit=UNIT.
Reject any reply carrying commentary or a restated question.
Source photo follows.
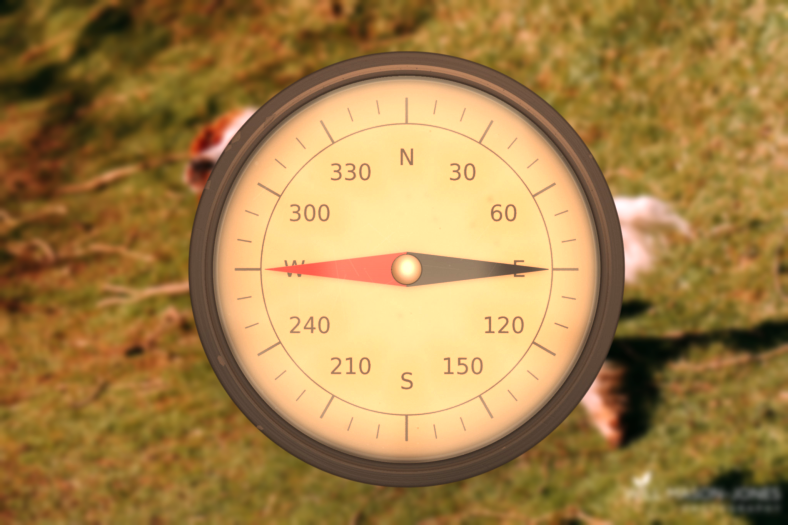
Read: value=270 unit=°
